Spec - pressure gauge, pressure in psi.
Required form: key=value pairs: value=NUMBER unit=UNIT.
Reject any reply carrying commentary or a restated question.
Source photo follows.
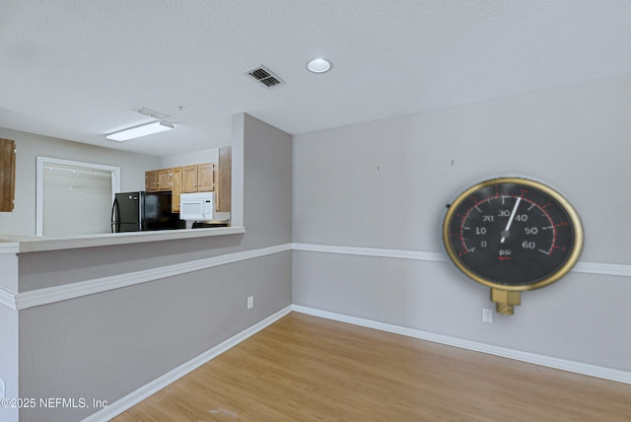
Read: value=35 unit=psi
